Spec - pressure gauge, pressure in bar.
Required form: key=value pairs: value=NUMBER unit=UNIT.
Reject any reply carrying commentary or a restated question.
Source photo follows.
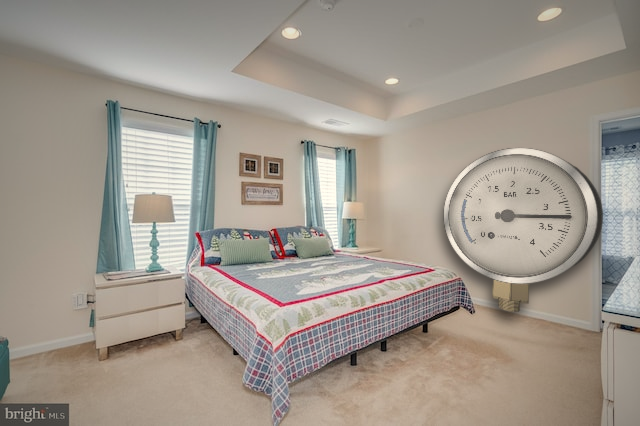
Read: value=3.25 unit=bar
